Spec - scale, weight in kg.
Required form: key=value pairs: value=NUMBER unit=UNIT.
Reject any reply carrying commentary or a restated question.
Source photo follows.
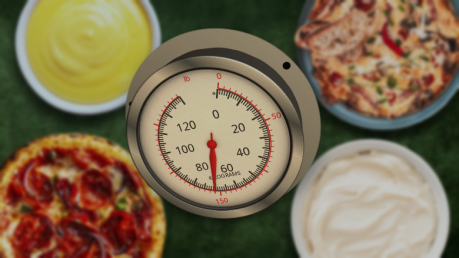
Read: value=70 unit=kg
